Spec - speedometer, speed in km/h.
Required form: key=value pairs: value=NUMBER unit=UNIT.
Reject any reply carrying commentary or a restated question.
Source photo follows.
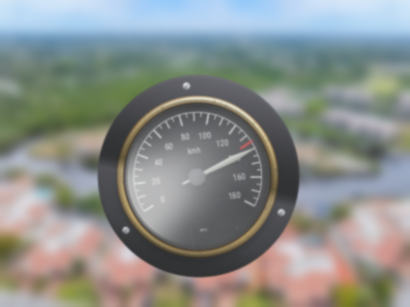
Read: value=140 unit=km/h
